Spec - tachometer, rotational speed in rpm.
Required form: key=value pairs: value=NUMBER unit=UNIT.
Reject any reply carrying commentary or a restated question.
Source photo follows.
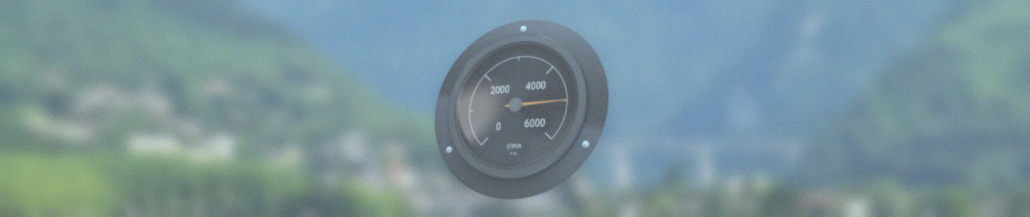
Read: value=5000 unit=rpm
